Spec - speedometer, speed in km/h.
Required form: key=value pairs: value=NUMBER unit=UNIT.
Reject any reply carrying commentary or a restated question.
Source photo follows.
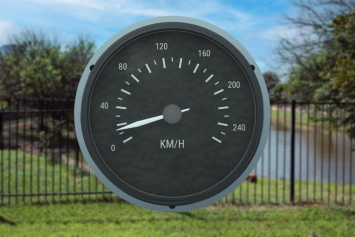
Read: value=15 unit=km/h
